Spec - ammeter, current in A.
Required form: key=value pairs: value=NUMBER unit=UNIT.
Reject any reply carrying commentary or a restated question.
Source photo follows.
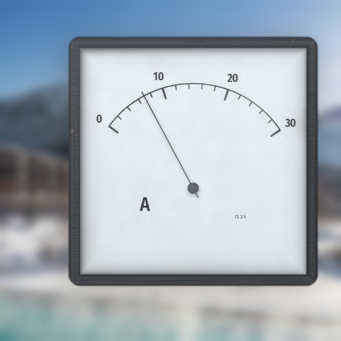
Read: value=7 unit=A
